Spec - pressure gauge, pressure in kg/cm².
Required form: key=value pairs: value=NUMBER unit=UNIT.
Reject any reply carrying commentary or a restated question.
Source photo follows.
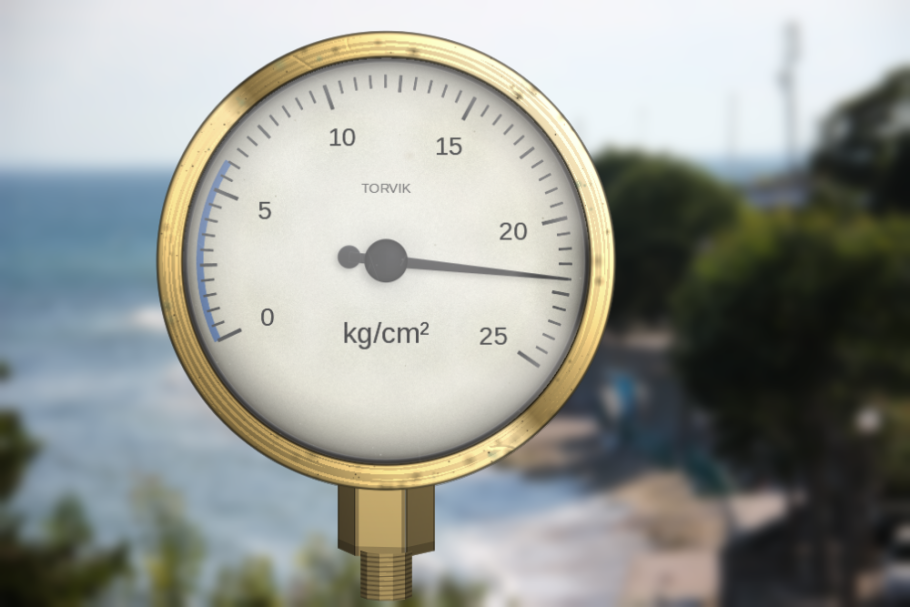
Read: value=22 unit=kg/cm²
